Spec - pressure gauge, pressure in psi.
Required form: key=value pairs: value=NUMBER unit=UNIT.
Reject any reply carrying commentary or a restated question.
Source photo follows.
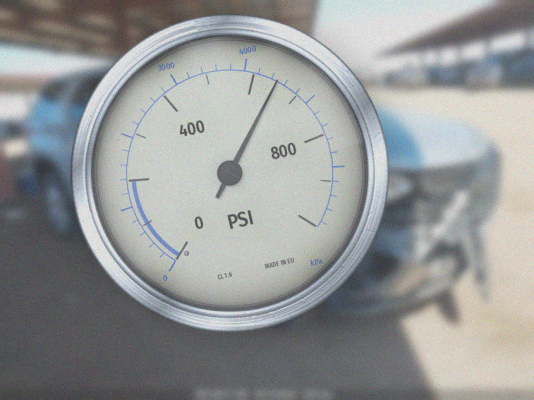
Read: value=650 unit=psi
